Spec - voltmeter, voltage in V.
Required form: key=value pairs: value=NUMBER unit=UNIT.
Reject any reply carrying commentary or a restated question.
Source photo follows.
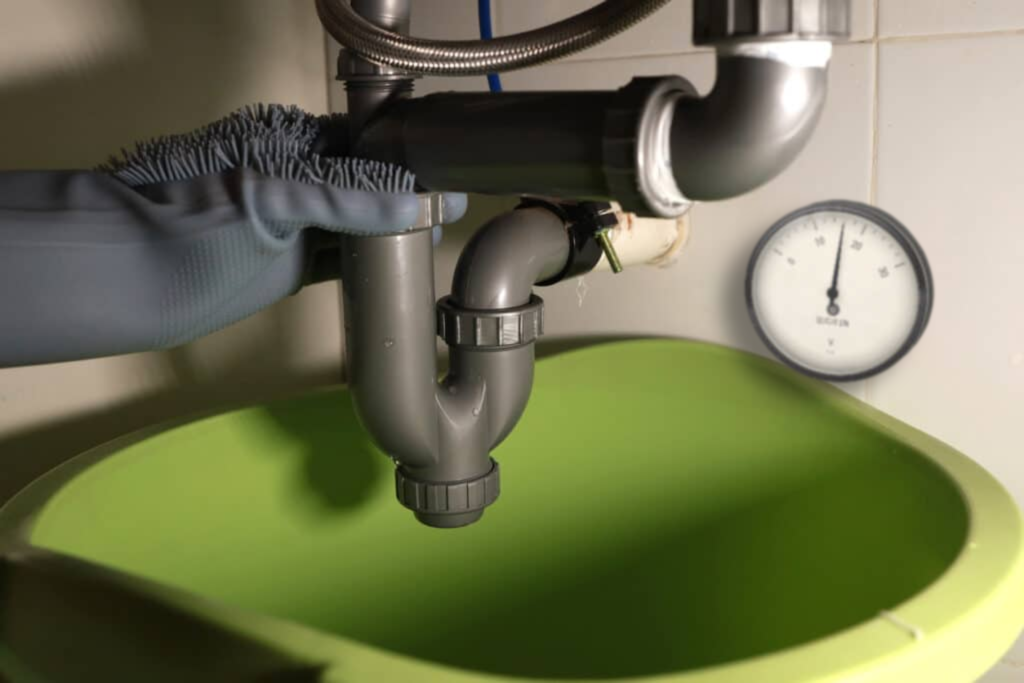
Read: value=16 unit=V
